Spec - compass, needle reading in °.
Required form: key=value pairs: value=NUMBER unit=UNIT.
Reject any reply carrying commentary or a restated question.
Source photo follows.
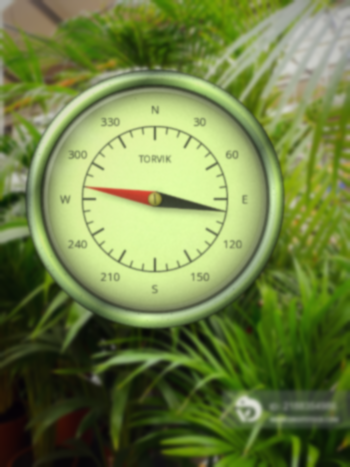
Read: value=280 unit=°
